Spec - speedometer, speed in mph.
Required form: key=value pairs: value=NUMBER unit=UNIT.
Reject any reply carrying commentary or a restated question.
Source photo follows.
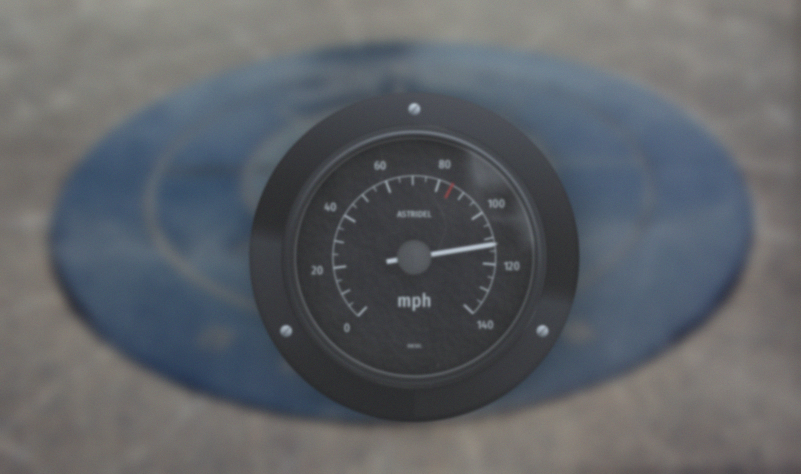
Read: value=112.5 unit=mph
